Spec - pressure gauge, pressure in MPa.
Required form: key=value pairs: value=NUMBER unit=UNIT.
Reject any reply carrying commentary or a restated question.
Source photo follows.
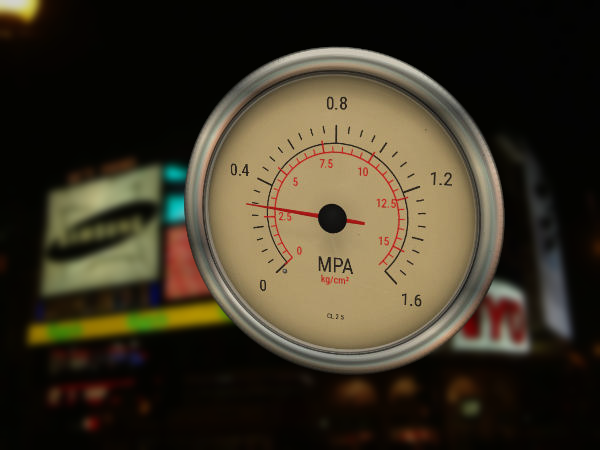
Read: value=0.3 unit=MPa
